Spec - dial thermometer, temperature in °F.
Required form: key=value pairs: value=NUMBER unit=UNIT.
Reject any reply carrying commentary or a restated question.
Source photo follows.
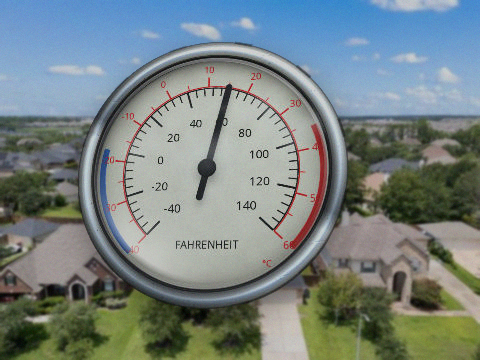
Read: value=60 unit=°F
